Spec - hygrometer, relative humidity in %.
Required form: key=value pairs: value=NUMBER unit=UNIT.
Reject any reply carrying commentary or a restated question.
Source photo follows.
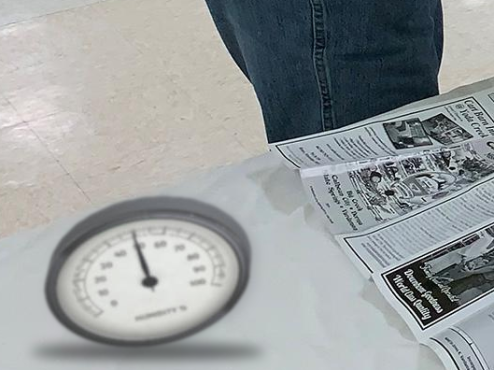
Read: value=50 unit=%
